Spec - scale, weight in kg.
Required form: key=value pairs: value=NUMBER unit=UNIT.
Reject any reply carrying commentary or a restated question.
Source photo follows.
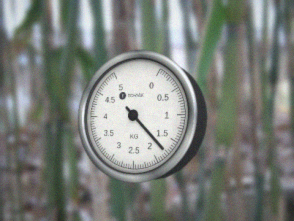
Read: value=1.75 unit=kg
